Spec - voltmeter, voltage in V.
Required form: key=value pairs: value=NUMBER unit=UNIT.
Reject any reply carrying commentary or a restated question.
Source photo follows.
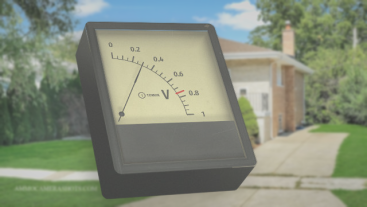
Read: value=0.3 unit=V
